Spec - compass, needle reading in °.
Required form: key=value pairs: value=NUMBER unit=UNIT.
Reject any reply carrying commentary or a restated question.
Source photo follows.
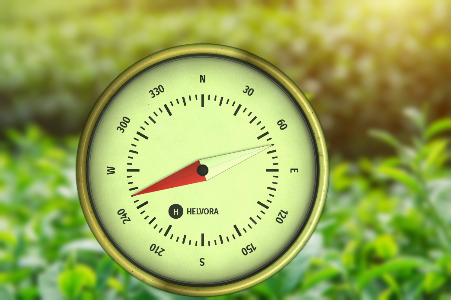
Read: value=250 unit=°
